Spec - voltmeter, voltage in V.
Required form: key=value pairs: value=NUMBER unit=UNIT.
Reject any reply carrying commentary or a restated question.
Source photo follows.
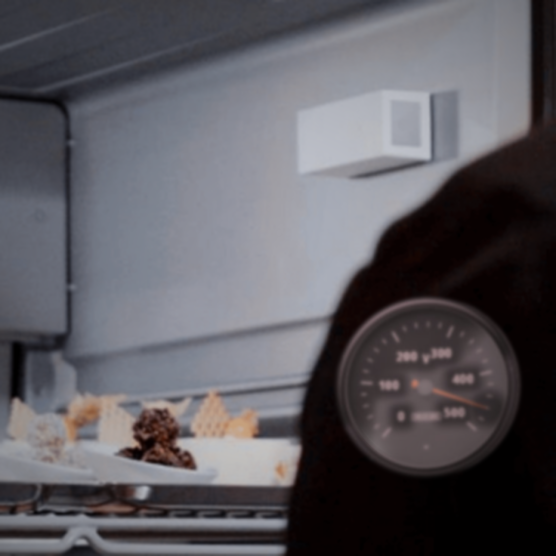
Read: value=460 unit=V
